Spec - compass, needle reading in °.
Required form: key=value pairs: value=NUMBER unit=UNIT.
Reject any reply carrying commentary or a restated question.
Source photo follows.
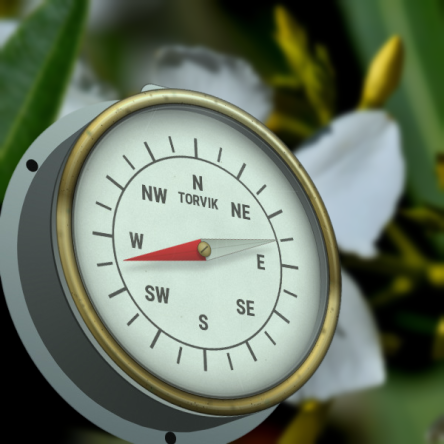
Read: value=255 unit=°
